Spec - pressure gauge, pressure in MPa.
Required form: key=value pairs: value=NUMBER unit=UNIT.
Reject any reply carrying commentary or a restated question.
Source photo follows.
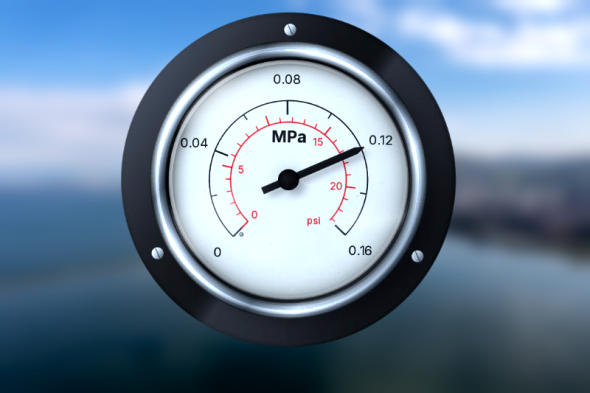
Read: value=0.12 unit=MPa
